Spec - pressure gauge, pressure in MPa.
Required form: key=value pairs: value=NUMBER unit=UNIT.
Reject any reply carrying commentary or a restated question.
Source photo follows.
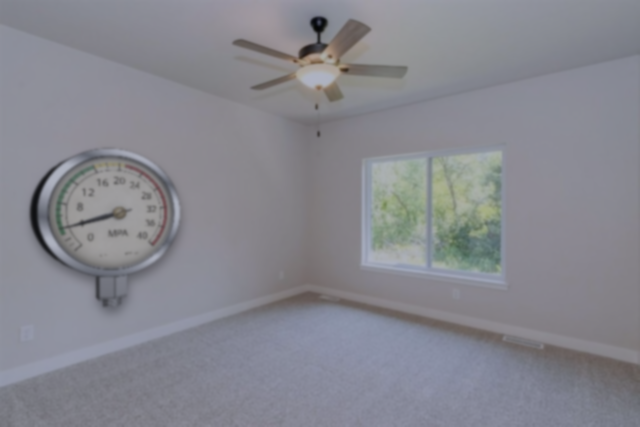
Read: value=4 unit=MPa
